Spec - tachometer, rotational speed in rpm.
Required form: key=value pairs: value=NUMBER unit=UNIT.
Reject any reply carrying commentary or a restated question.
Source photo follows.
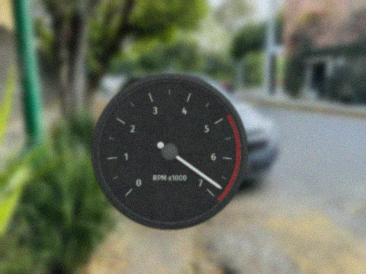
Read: value=6750 unit=rpm
